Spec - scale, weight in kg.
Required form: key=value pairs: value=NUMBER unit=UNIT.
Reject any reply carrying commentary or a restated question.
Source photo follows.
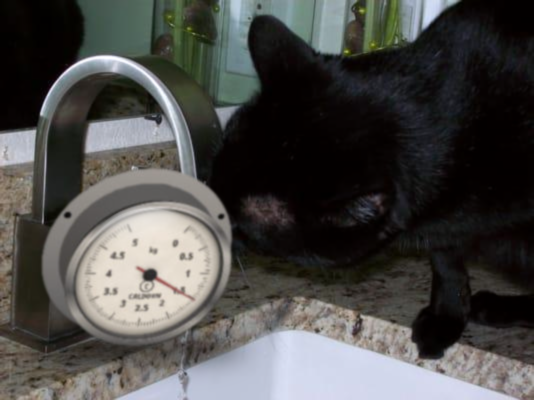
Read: value=1.5 unit=kg
